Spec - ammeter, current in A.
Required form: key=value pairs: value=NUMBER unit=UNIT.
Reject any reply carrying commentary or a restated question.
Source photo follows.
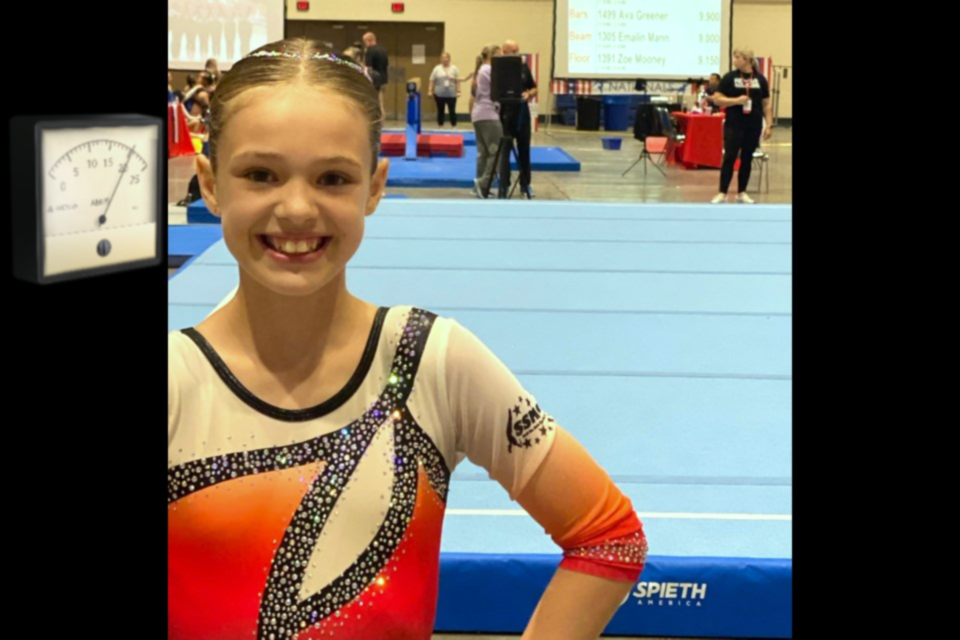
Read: value=20 unit=A
